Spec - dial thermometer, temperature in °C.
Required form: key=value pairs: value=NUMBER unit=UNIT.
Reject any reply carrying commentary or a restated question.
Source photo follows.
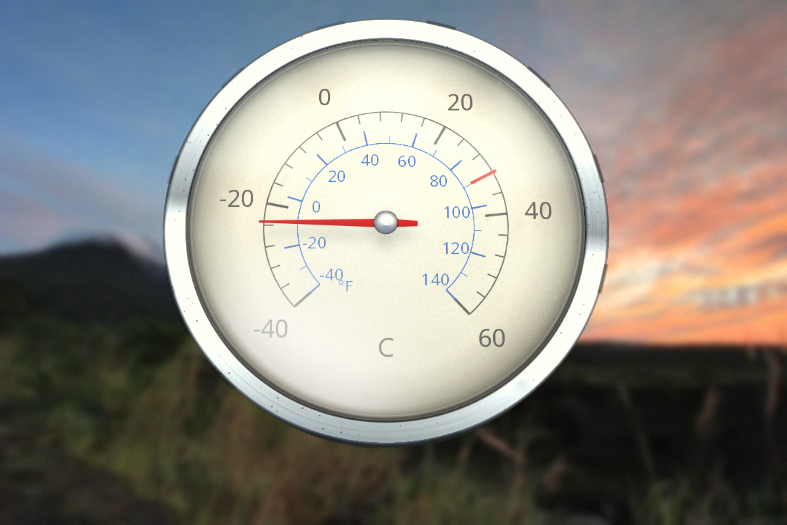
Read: value=-24 unit=°C
